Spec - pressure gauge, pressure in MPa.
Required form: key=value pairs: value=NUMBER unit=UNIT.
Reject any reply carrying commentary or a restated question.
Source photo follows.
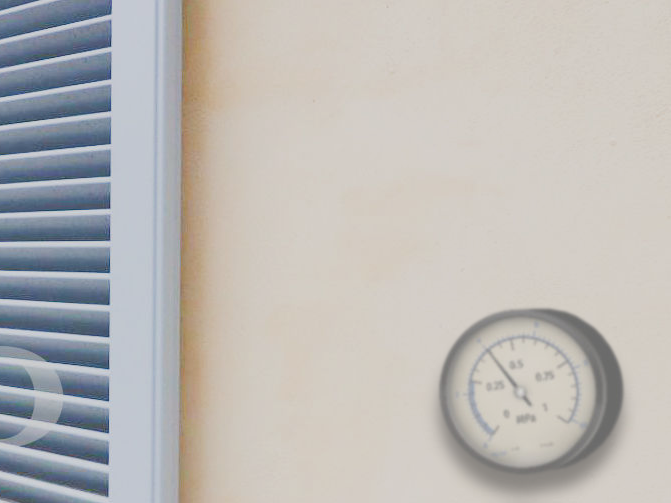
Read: value=0.4 unit=MPa
